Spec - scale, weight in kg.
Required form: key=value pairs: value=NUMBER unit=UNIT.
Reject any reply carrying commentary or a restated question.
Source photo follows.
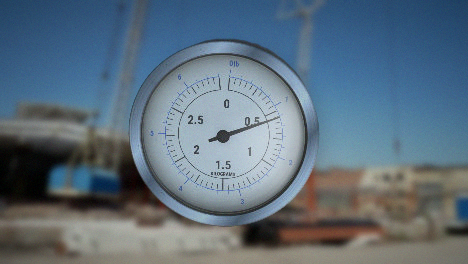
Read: value=0.55 unit=kg
